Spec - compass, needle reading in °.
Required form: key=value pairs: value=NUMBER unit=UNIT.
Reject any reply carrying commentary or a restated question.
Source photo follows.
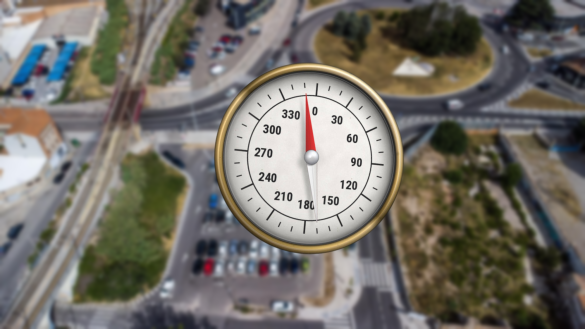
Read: value=350 unit=°
